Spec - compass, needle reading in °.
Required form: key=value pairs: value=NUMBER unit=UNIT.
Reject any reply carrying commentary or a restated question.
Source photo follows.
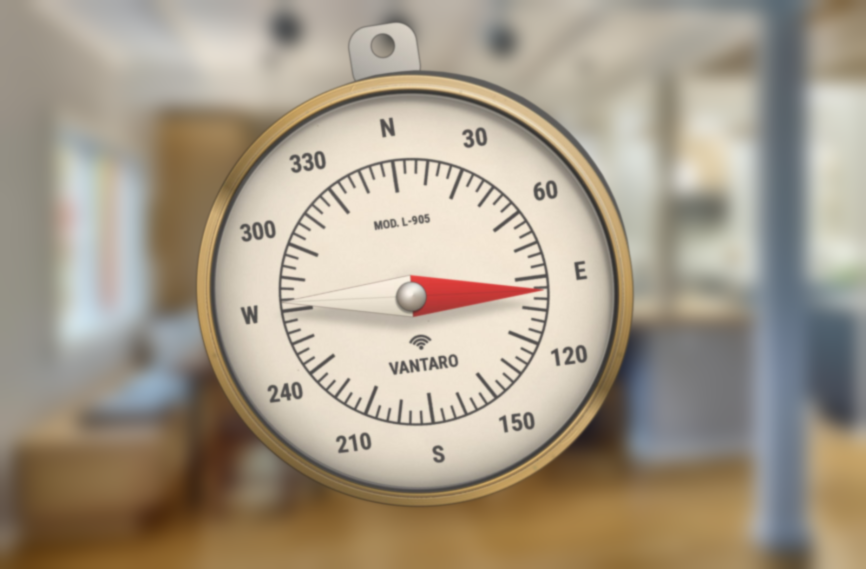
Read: value=95 unit=°
